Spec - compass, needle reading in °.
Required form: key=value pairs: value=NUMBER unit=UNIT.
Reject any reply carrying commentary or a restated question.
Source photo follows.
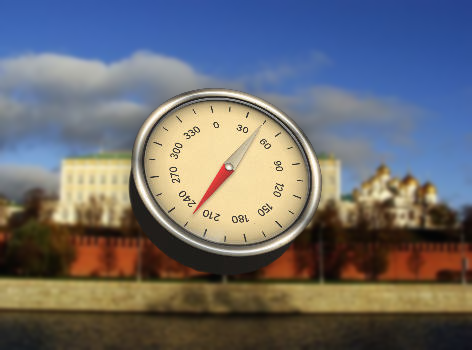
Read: value=225 unit=°
